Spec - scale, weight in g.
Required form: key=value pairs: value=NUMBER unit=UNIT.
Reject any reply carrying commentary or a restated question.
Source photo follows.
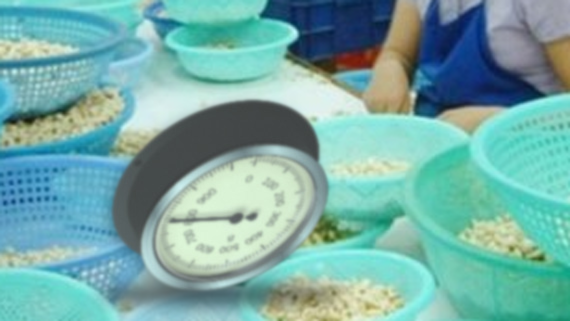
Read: value=800 unit=g
